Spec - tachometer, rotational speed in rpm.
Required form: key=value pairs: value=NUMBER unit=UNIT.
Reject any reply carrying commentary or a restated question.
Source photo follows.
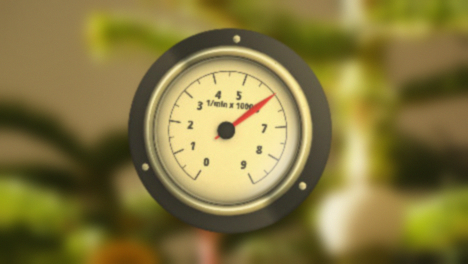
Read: value=6000 unit=rpm
